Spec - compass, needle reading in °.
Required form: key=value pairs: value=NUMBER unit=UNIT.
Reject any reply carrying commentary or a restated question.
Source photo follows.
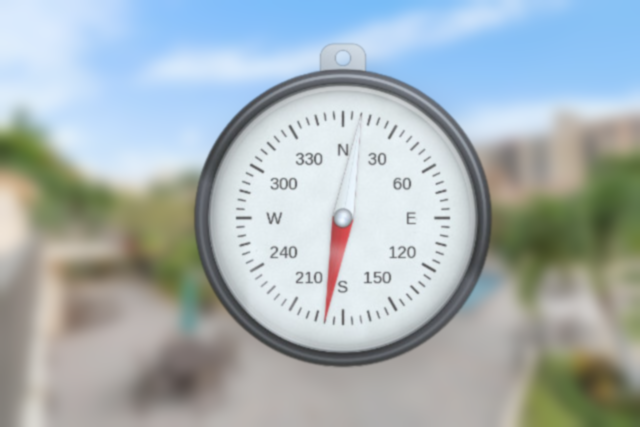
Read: value=190 unit=°
